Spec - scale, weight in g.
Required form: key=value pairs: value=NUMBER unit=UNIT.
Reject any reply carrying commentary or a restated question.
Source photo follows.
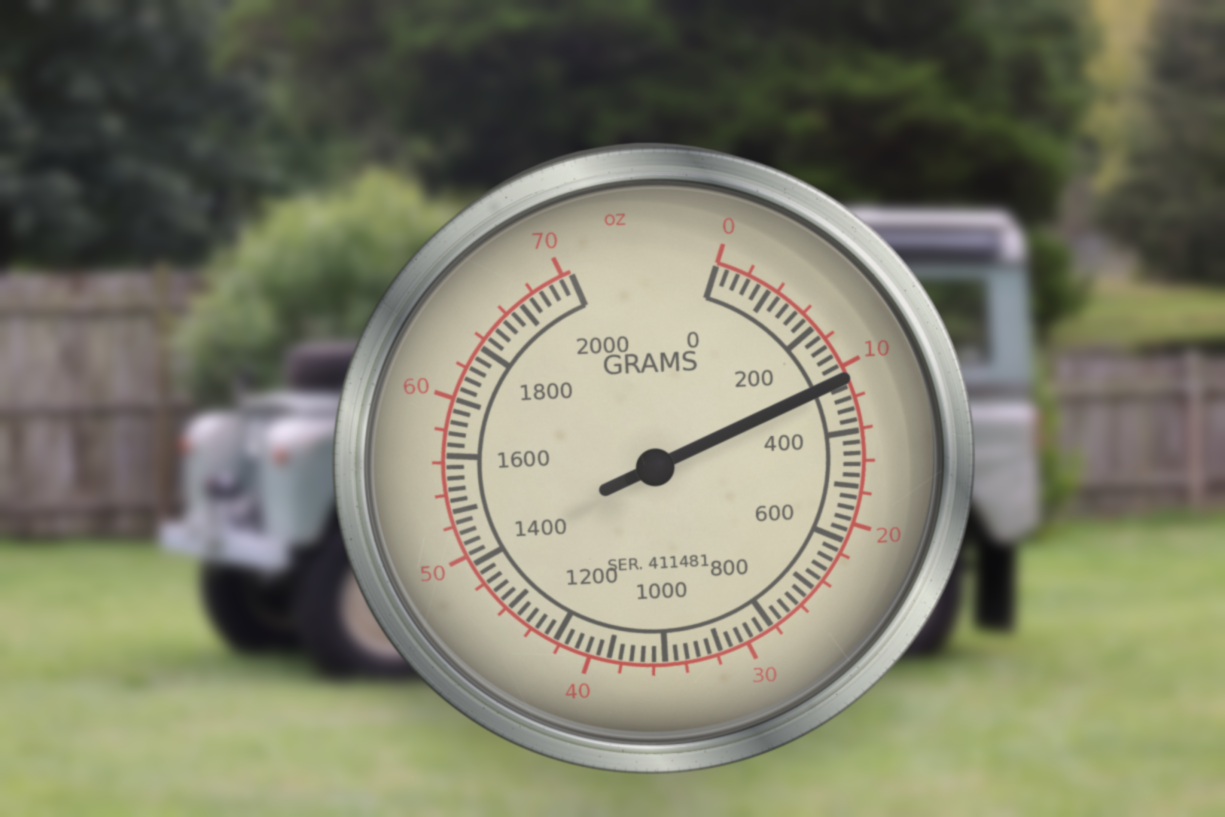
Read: value=300 unit=g
